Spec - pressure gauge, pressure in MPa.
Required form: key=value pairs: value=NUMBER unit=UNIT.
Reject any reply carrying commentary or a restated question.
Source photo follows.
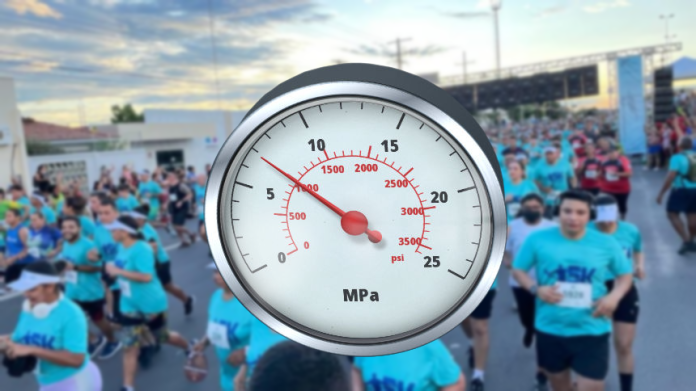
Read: value=7 unit=MPa
